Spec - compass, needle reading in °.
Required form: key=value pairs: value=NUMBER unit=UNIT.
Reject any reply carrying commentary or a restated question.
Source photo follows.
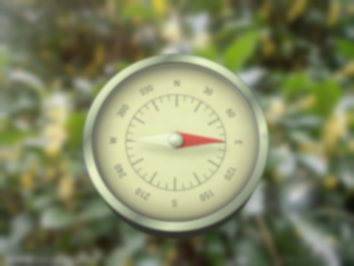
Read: value=90 unit=°
